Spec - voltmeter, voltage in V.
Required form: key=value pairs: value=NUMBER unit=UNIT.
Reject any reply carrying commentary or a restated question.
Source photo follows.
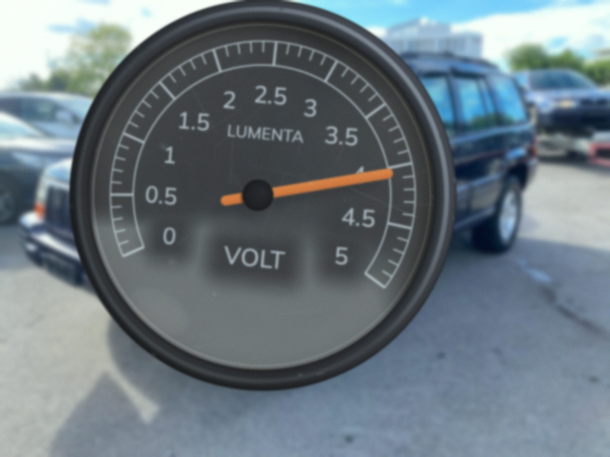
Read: value=4.05 unit=V
